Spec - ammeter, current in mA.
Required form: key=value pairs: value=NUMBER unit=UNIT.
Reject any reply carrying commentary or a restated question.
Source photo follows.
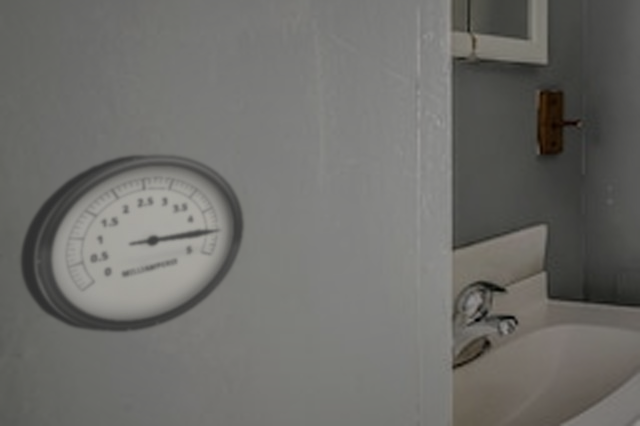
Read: value=4.5 unit=mA
